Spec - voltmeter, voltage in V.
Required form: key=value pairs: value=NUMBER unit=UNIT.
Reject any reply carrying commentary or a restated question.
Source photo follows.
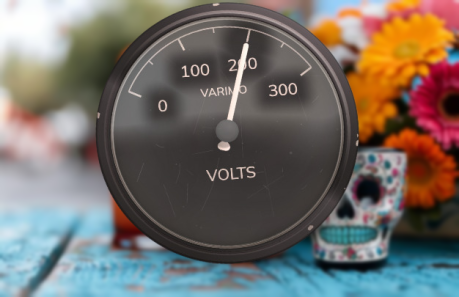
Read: value=200 unit=V
